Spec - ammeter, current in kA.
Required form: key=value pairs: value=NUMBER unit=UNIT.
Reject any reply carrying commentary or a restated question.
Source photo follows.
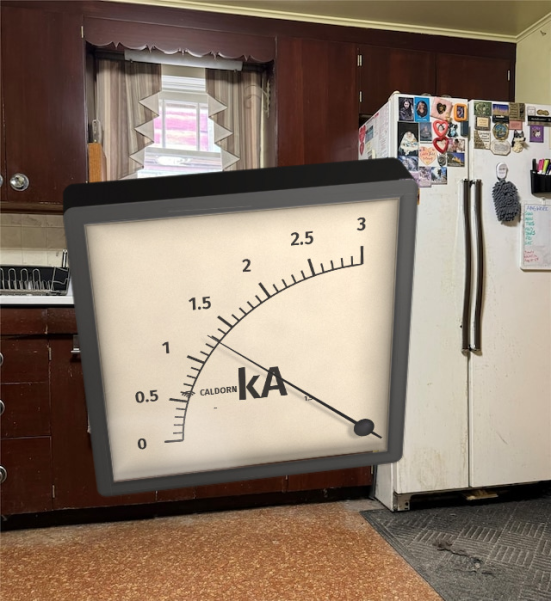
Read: value=1.3 unit=kA
